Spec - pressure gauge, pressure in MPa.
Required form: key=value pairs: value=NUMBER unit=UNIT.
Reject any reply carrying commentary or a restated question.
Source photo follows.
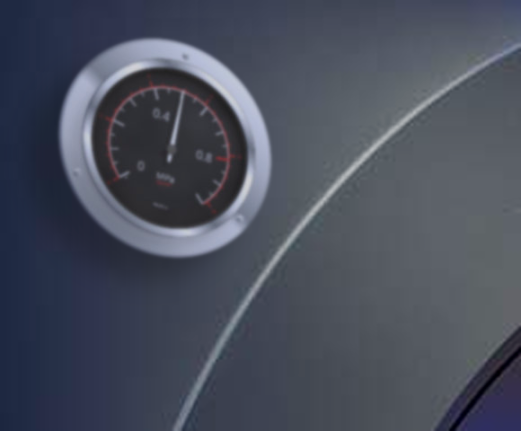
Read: value=0.5 unit=MPa
